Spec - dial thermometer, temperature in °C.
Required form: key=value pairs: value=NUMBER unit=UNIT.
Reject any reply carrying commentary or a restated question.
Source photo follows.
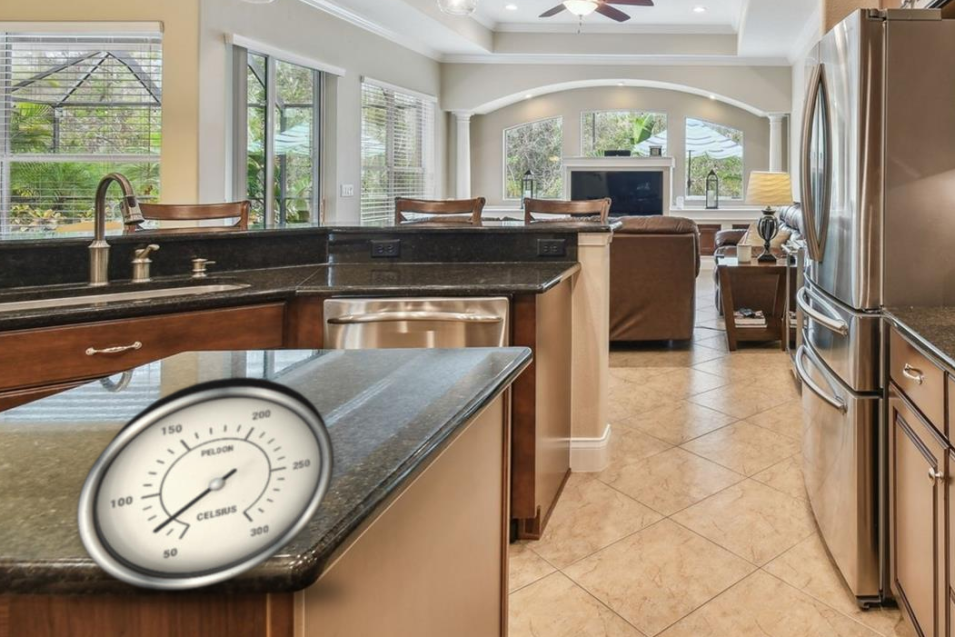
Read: value=70 unit=°C
